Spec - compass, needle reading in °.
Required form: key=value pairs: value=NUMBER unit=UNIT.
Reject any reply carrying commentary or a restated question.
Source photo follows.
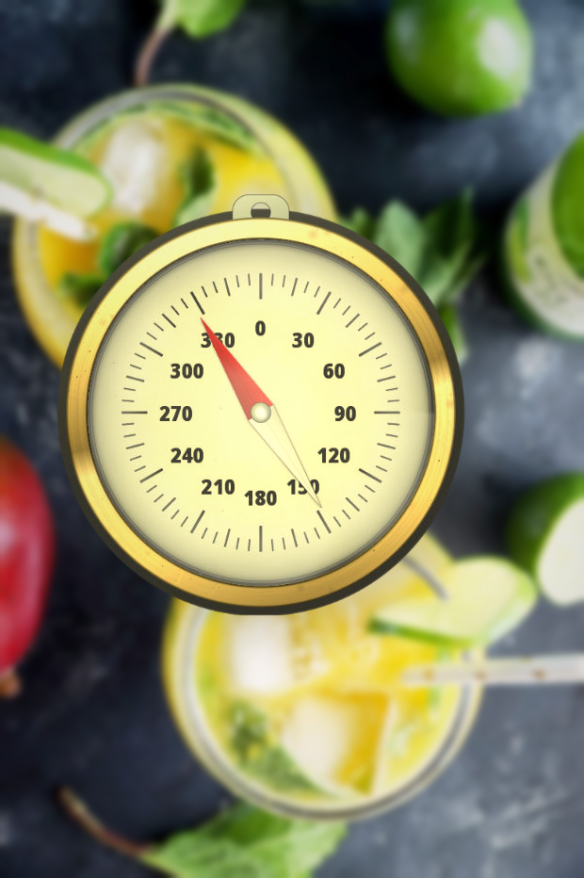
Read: value=327.5 unit=°
